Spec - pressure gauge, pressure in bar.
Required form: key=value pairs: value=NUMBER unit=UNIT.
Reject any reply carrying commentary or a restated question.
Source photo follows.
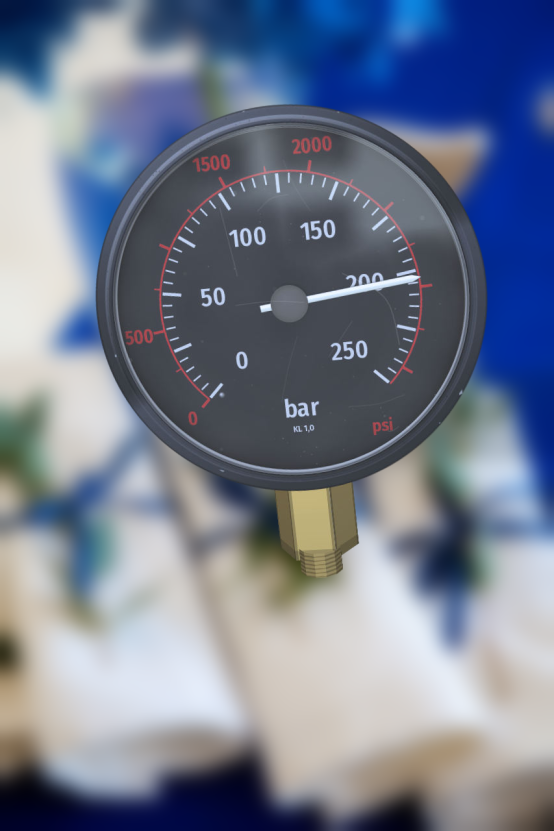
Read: value=202.5 unit=bar
